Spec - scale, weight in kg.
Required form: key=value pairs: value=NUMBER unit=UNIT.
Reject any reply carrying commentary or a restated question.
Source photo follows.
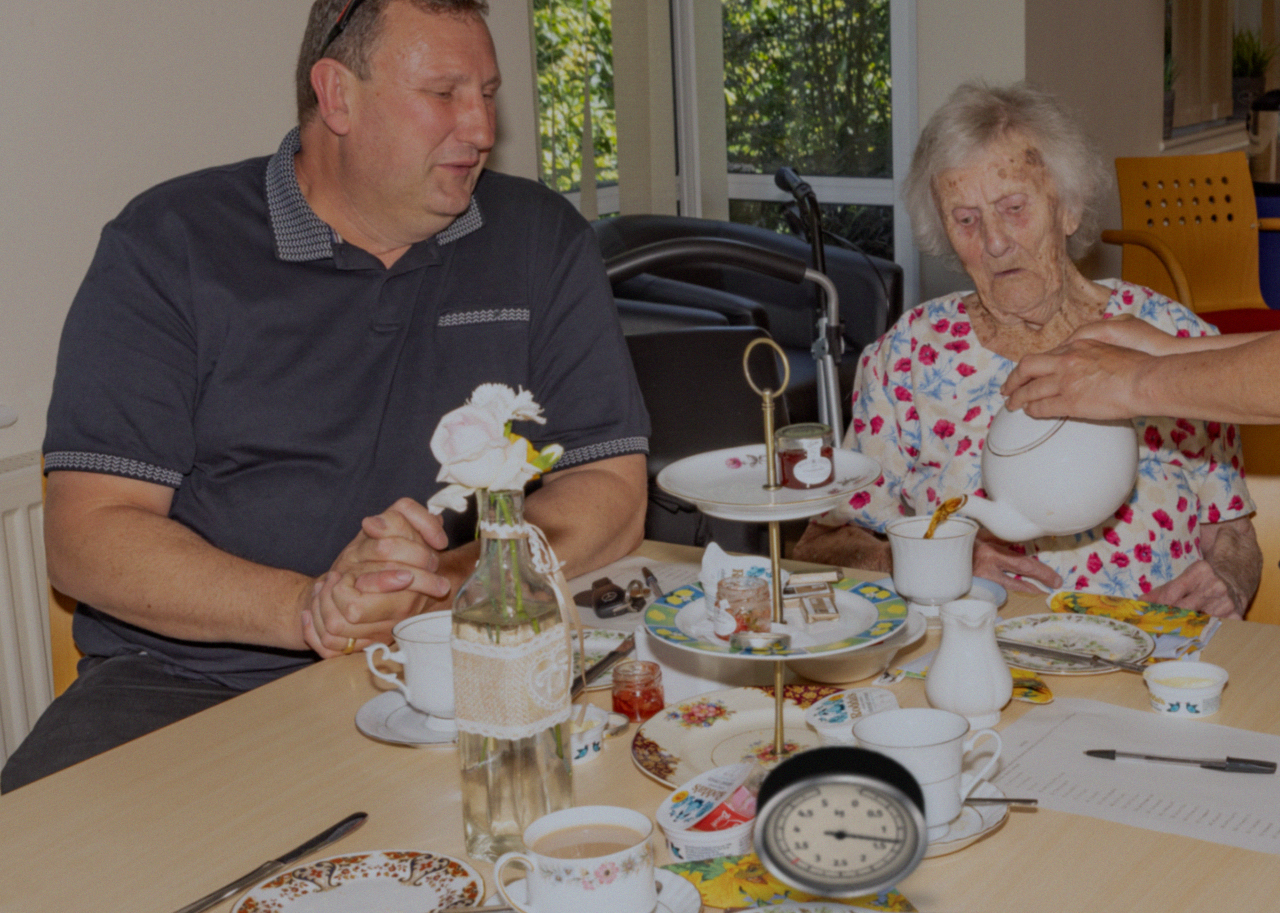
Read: value=1.25 unit=kg
